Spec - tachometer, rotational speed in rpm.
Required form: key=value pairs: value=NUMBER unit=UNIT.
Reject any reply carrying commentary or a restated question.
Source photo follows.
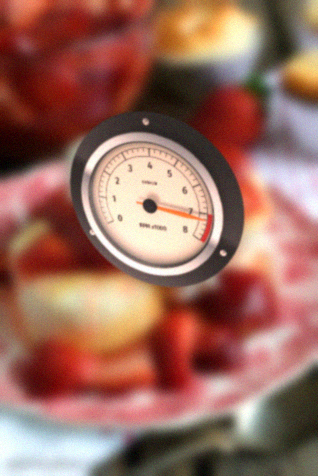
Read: value=7200 unit=rpm
